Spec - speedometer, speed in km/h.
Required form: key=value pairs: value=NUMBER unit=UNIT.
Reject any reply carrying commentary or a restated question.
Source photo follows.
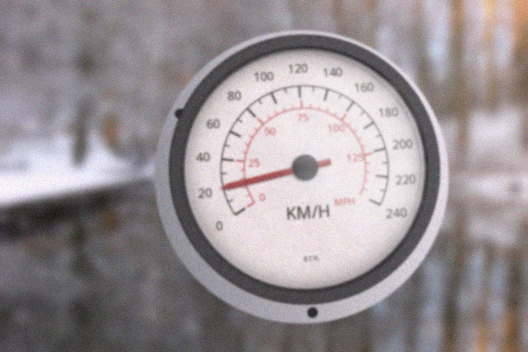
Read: value=20 unit=km/h
